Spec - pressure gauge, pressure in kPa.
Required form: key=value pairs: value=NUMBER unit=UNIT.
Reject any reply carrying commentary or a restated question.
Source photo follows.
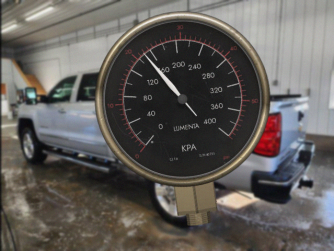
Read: value=150 unit=kPa
